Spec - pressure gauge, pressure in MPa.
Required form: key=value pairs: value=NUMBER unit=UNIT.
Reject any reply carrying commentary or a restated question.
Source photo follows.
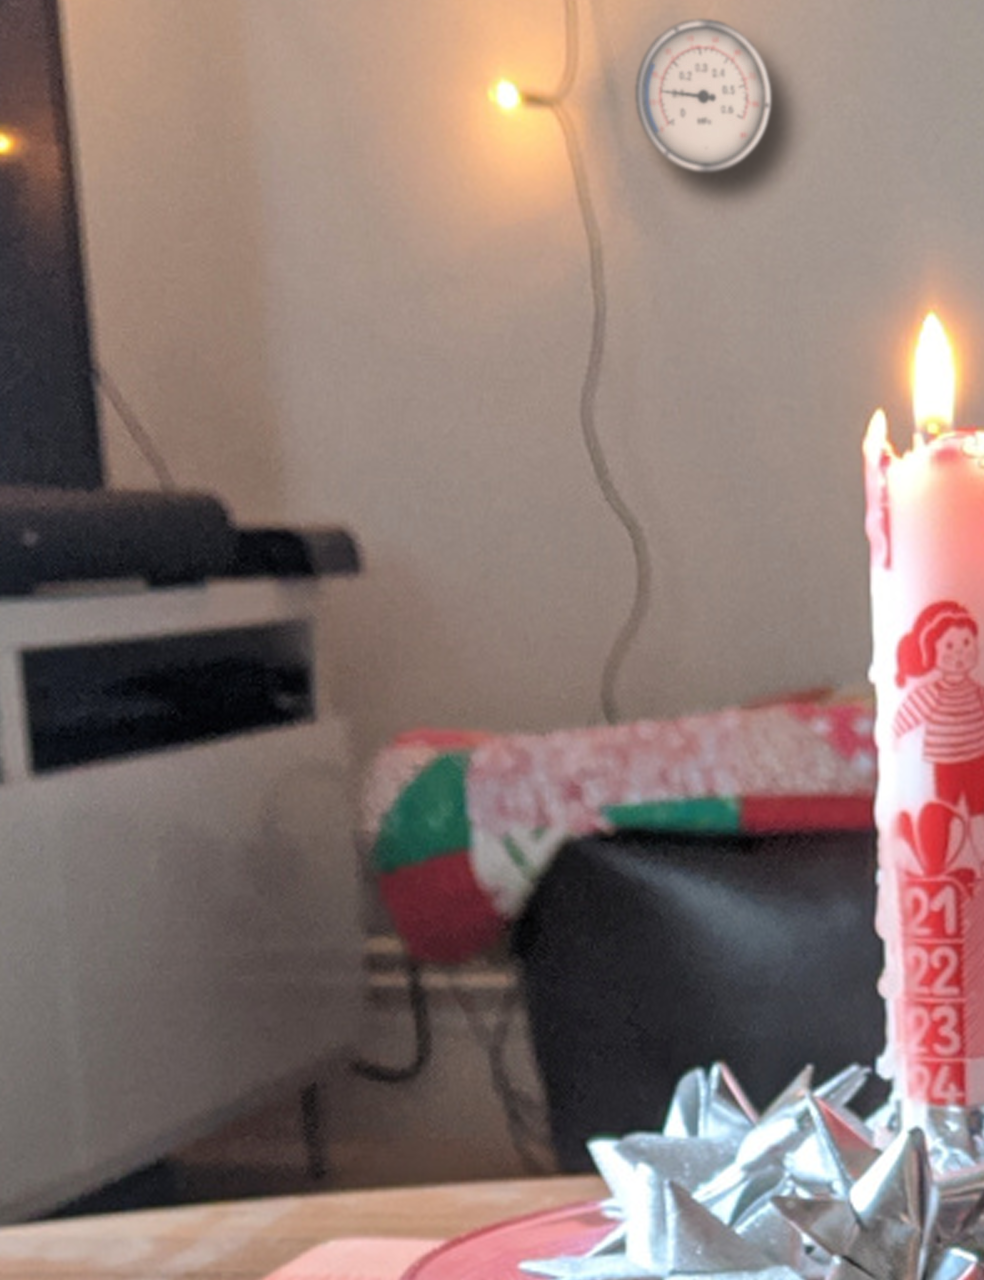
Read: value=0.1 unit=MPa
